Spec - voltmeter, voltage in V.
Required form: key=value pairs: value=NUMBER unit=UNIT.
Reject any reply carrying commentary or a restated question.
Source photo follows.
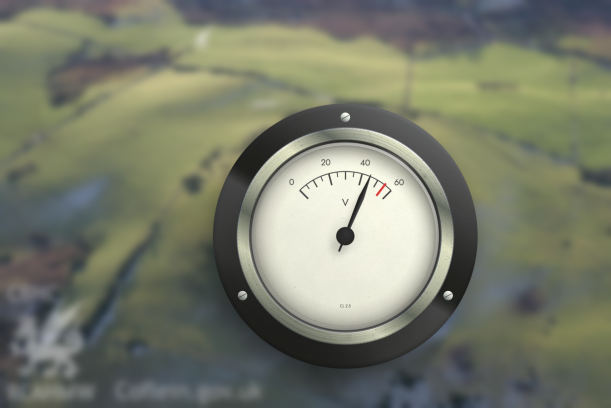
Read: value=45 unit=V
